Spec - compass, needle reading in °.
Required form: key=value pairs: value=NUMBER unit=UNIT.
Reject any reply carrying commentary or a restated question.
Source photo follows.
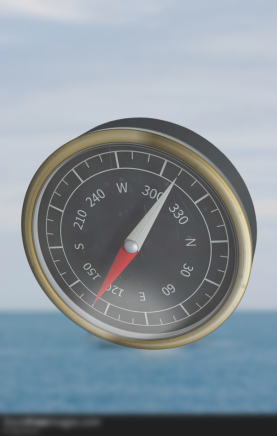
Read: value=130 unit=°
